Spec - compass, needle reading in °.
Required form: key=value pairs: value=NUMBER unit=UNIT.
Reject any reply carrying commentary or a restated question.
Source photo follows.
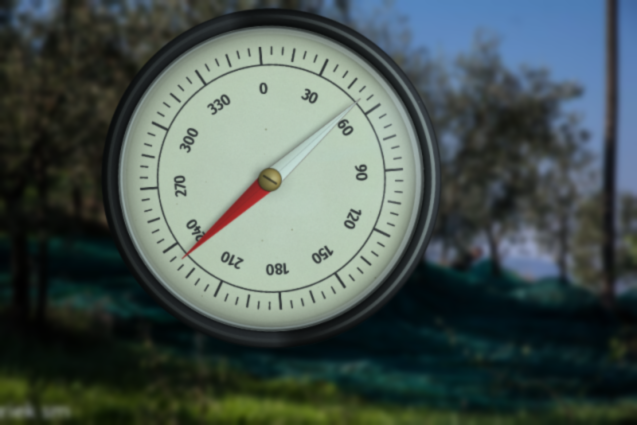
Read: value=232.5 unit=°
